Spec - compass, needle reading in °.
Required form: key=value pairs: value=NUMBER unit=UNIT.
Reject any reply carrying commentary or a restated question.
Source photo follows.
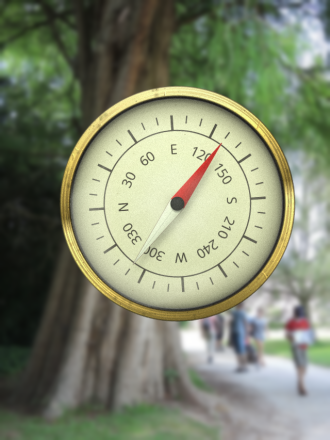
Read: value=130 unit=°
